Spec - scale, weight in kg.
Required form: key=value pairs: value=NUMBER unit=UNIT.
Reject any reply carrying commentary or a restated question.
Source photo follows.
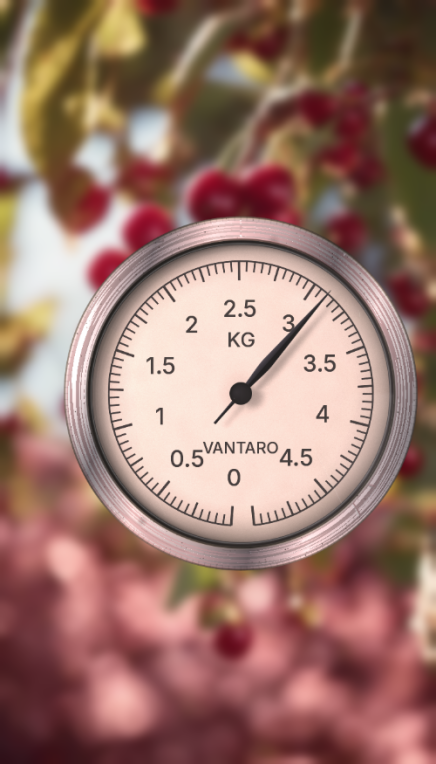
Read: value=3.1 unit=kg
